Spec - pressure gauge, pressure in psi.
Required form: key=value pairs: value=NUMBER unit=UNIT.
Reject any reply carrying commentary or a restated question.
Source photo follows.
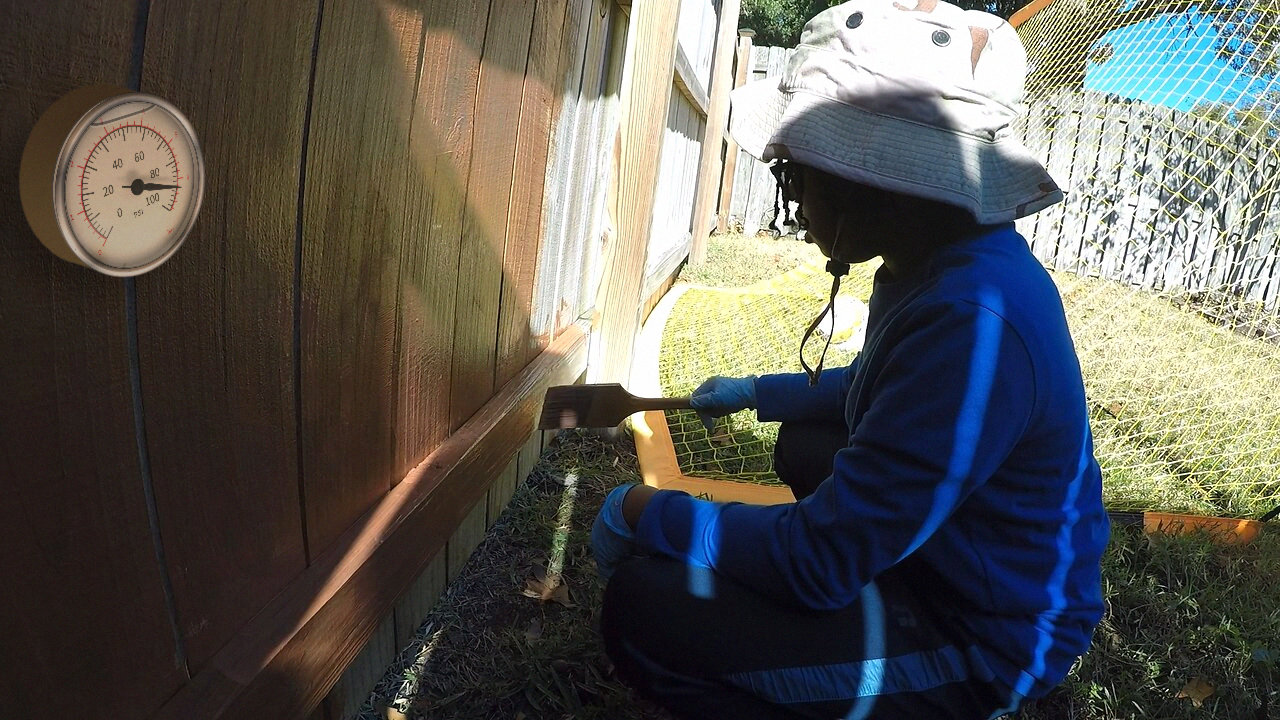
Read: value=90 unit=psi
